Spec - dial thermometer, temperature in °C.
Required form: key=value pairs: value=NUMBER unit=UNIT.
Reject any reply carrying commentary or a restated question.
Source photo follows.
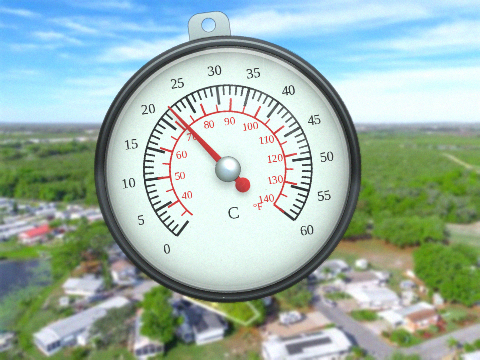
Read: value=22 unit=°C
